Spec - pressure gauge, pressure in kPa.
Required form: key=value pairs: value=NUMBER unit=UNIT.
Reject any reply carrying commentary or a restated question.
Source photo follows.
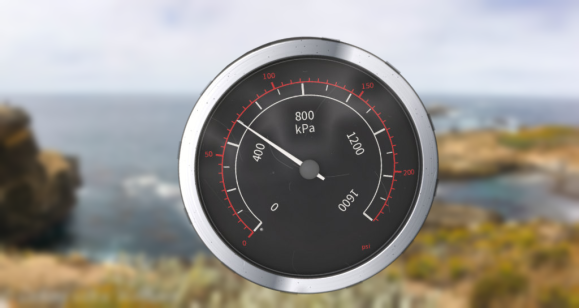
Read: value=500 unit=kPa
